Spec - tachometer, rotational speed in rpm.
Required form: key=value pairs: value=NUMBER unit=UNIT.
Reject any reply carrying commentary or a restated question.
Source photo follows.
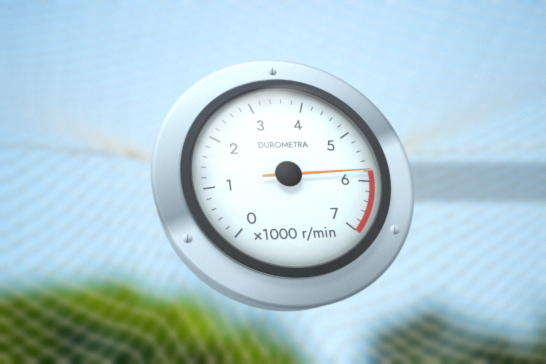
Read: value=5800 unit=rpm
